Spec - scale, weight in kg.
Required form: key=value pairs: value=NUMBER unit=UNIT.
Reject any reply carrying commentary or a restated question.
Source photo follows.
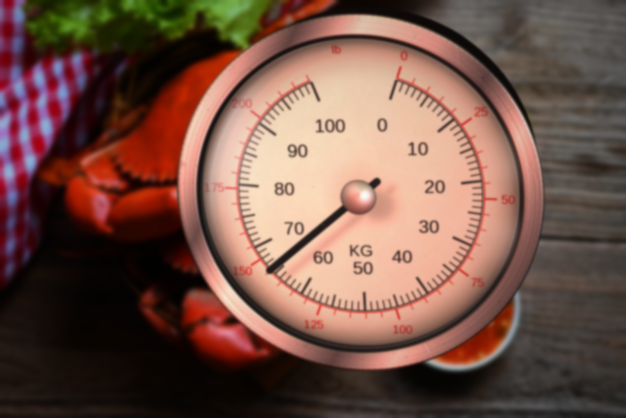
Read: value=66 unit=kg
